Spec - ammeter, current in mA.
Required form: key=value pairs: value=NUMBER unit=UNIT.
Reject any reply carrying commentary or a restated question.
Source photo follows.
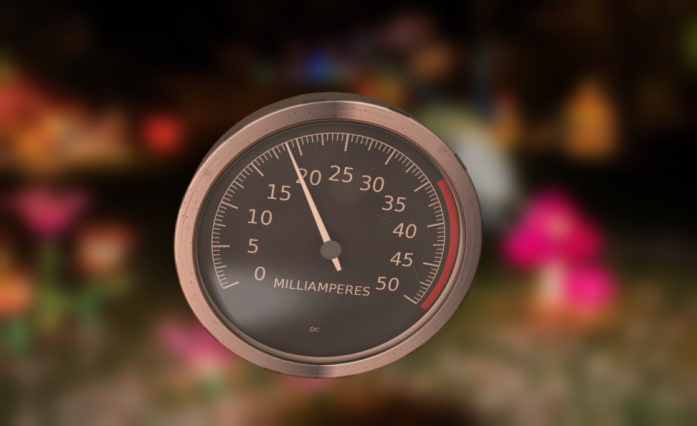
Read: value=19 unit=mA
